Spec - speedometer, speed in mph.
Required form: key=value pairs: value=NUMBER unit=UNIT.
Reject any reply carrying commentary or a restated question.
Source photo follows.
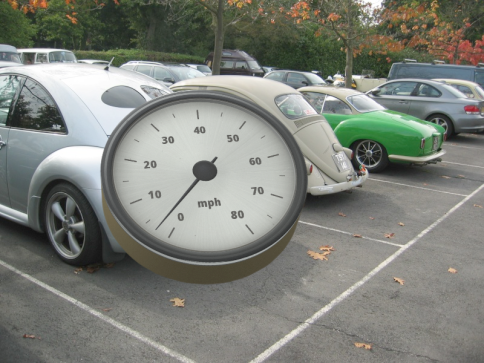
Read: value=2.5 unit=mph
